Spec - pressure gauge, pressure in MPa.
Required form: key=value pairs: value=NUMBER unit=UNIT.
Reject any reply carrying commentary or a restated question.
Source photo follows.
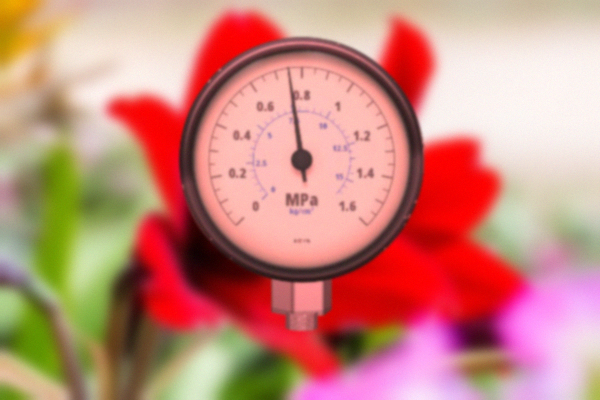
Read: value=0.75 unit=MPa
